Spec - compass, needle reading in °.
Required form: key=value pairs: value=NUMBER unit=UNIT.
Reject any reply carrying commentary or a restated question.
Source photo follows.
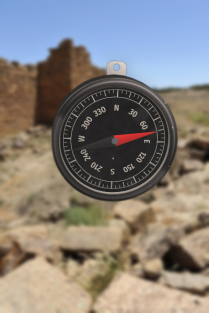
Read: value=75 unit=°
